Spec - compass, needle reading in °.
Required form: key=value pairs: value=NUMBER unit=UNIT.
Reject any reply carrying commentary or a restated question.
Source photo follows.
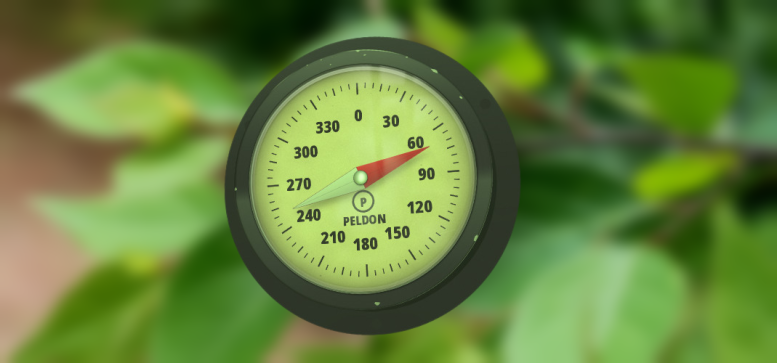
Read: value=70 unit=°
